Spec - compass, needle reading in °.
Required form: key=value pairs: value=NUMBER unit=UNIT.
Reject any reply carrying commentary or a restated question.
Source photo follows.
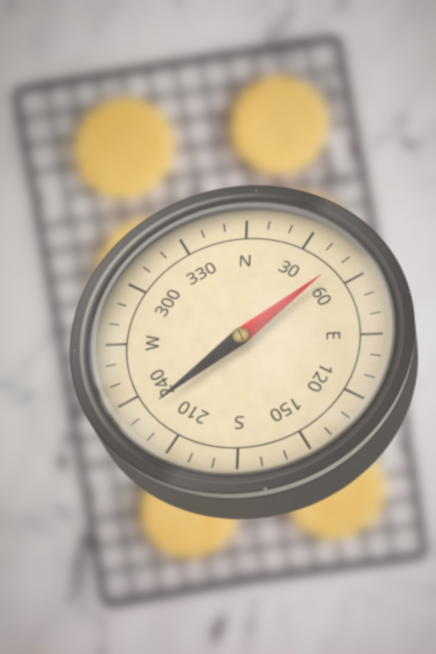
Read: value=50 unit=°
